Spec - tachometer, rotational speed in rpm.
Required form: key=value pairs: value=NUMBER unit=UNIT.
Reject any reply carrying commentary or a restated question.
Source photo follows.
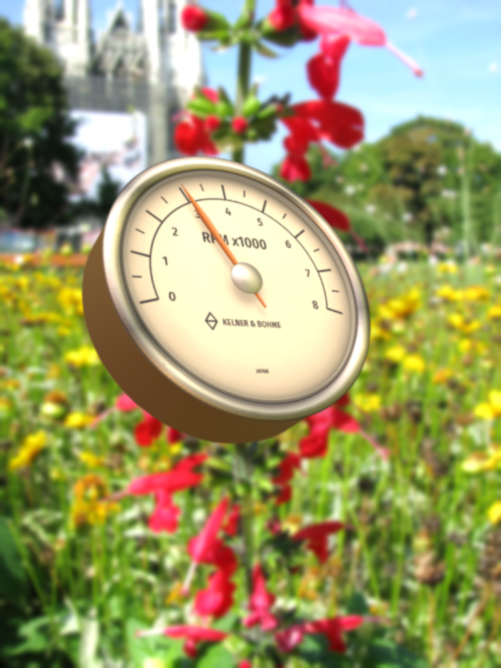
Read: value=3000 unit=rpm
